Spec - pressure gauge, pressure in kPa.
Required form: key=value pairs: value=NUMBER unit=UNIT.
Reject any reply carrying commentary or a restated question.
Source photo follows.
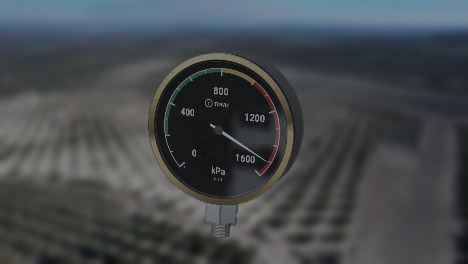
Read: value=1500 unit=kPa
